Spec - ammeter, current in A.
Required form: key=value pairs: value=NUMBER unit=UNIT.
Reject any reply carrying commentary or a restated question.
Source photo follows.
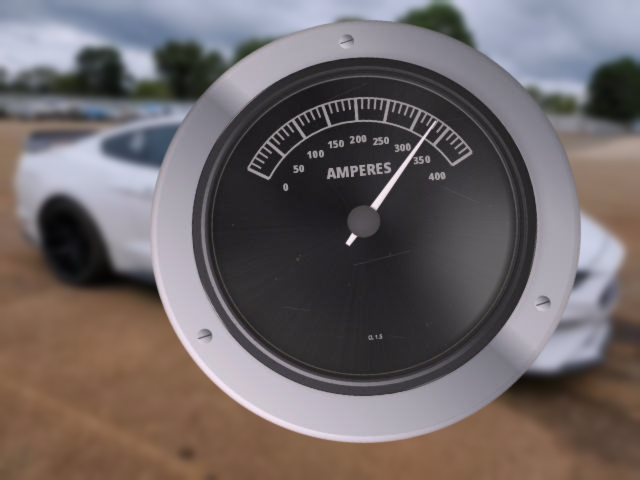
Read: value=330 unit=A
